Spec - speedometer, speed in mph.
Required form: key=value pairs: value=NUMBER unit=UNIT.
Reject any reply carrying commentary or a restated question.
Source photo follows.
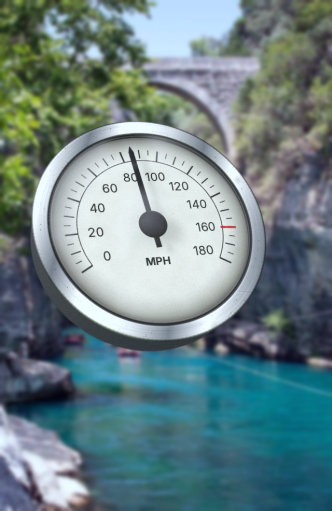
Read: value=85 unit=mph
